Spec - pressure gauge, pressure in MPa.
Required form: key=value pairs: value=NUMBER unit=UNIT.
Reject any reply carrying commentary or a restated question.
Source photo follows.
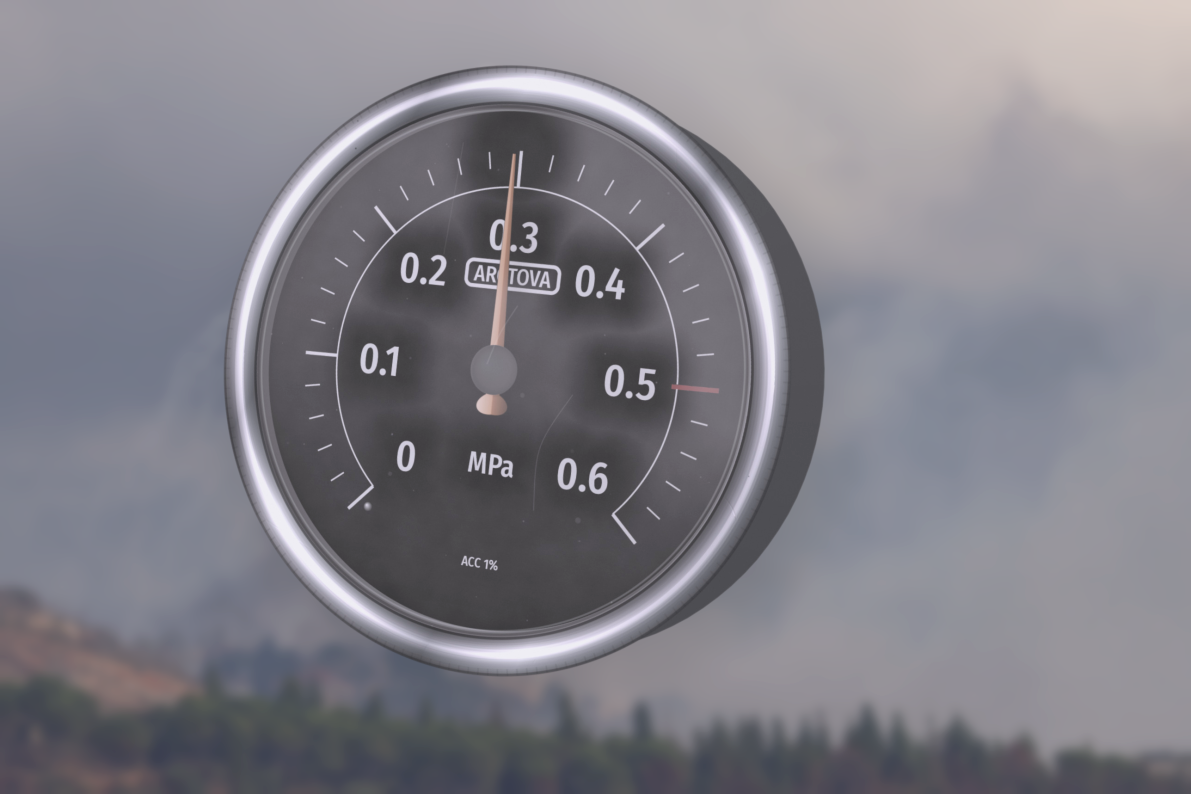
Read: value=0.3 unit=MPa
